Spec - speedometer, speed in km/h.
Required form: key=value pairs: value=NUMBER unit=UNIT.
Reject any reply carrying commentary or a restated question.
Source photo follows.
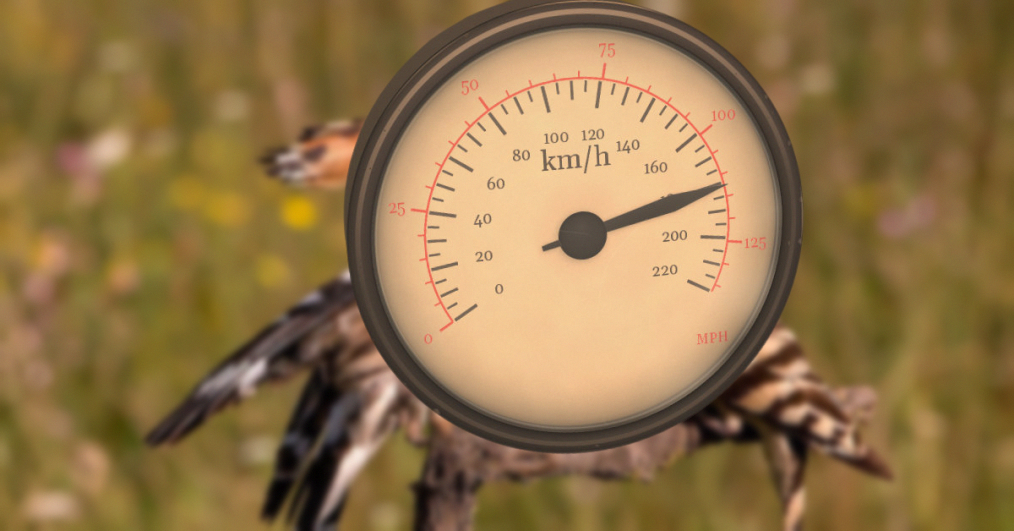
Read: value=180 unit=km/h
